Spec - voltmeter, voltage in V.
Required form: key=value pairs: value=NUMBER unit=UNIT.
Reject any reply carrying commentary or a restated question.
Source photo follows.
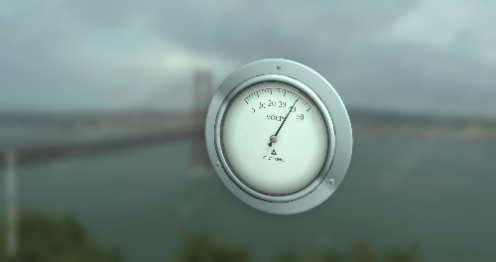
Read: value=40 unit=V
